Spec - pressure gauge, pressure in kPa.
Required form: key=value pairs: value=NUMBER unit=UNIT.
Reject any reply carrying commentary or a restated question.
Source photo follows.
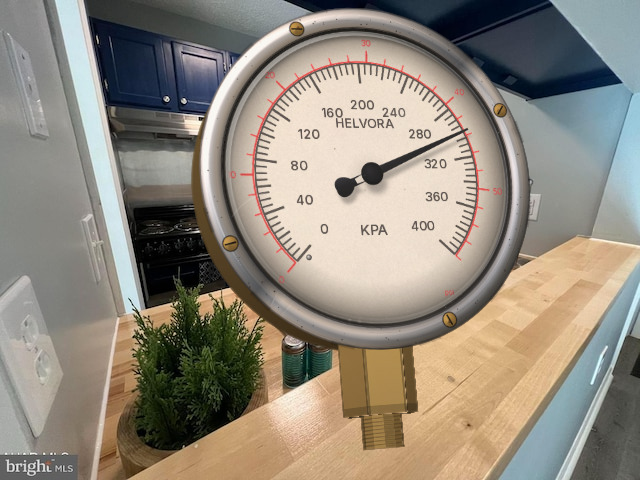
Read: value=300 unit=kPa
